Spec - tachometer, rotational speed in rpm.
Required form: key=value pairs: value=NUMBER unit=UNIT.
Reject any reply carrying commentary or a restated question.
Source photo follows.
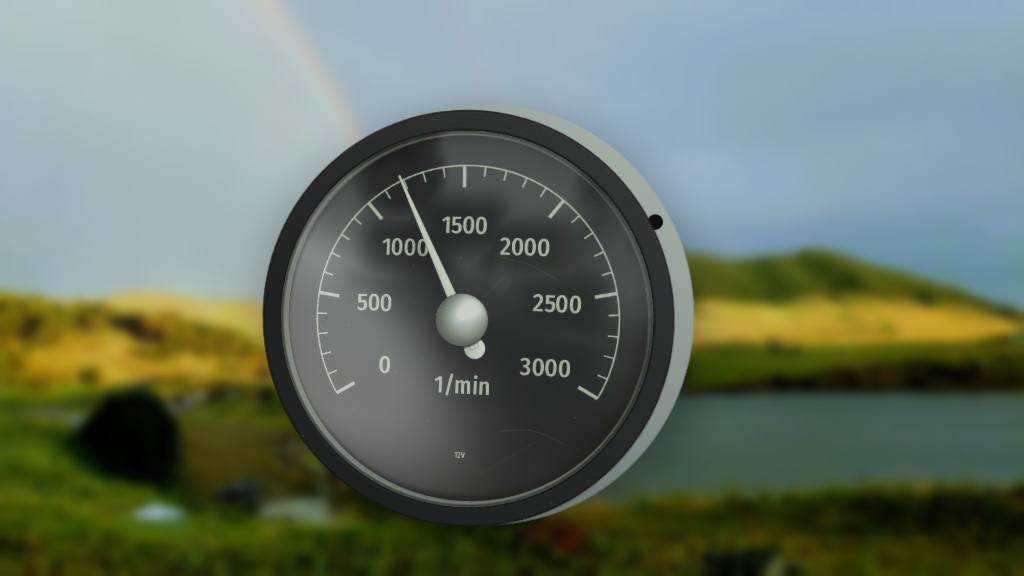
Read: value=1200 unit=rpm
